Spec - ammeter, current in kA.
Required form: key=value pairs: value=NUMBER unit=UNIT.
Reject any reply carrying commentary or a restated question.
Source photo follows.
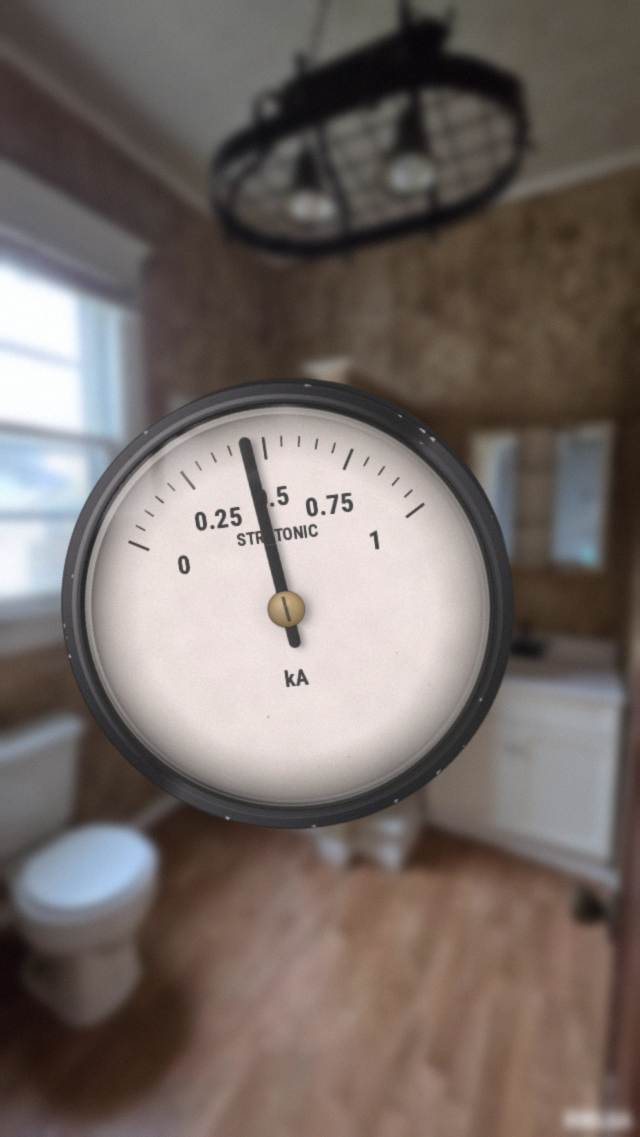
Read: value=0.45 unit=kA
